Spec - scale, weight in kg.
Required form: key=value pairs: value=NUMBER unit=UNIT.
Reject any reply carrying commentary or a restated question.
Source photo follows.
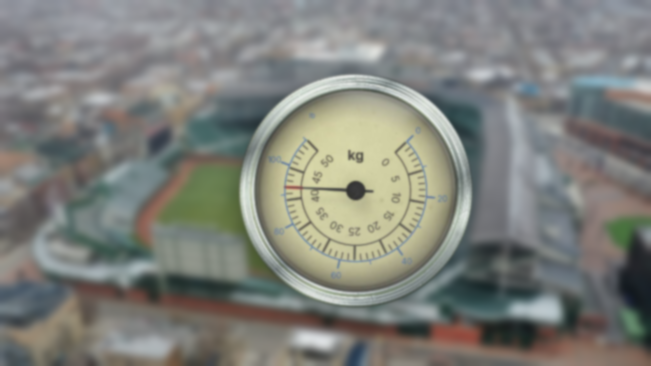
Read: value=42 unit=kg
